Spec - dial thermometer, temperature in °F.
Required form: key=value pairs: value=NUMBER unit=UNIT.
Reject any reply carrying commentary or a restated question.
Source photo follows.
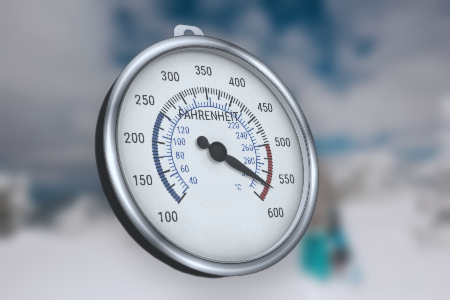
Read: value=575 unit=°F
